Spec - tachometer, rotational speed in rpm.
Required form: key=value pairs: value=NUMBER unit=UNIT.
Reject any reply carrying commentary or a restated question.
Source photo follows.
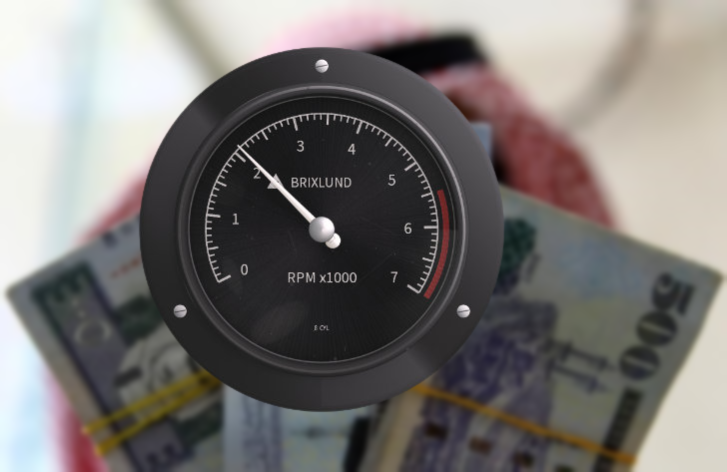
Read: value=2100 unit=rpm
